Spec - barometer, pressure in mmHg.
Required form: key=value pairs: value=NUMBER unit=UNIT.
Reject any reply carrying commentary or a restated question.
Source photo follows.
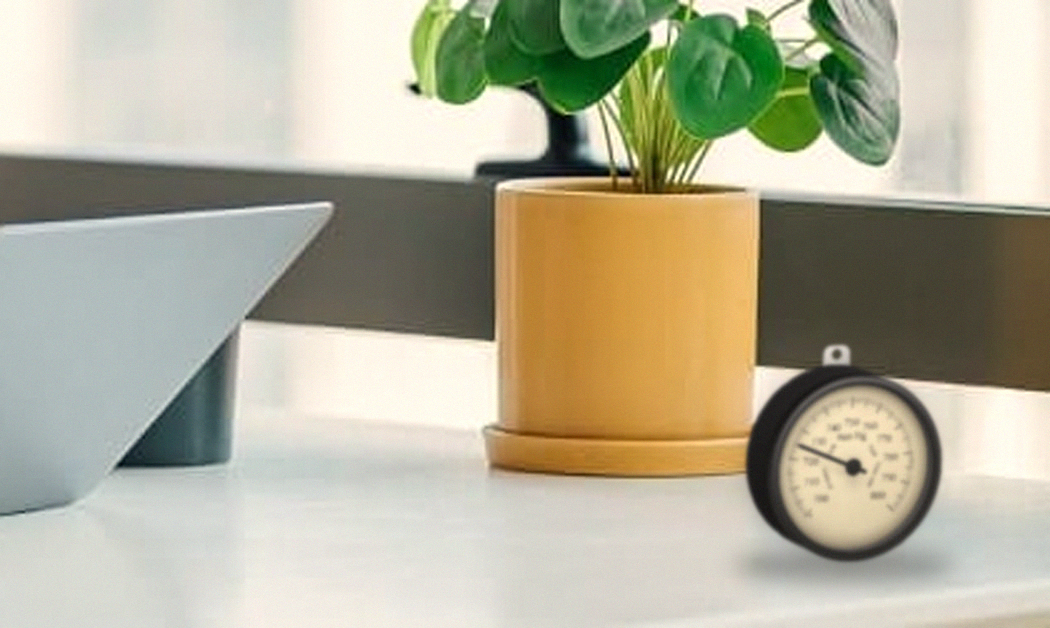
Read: value=725 unit=mmHg
